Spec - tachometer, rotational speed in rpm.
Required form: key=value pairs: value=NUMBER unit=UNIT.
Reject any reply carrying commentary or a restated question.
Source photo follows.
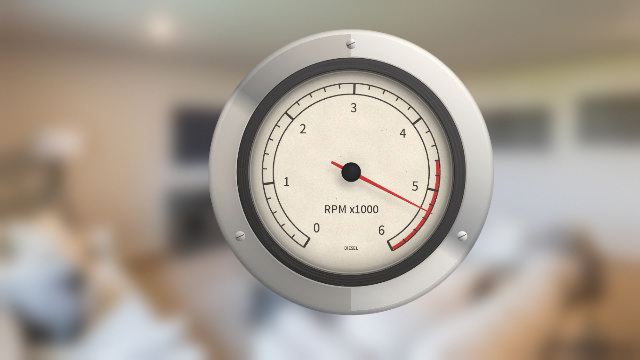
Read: value=5300 unit=rpm
